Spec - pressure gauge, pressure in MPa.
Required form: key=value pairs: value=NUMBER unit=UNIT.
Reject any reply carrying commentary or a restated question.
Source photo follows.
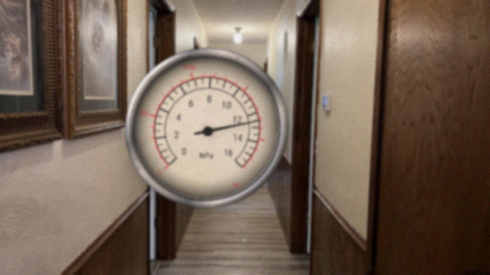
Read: value=12.5 unit=MPa
